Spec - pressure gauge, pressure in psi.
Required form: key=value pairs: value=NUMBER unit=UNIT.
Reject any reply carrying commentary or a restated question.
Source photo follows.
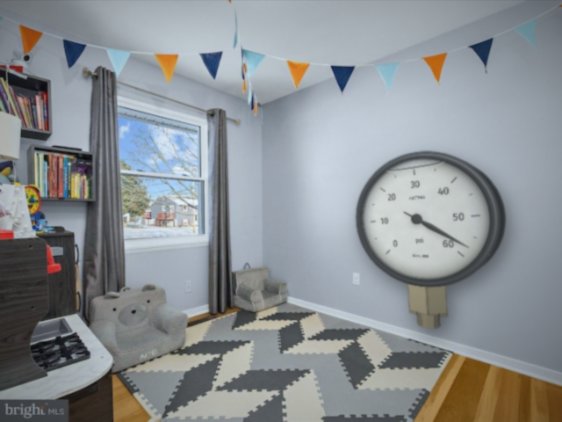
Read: value=57.5 unit=psi
